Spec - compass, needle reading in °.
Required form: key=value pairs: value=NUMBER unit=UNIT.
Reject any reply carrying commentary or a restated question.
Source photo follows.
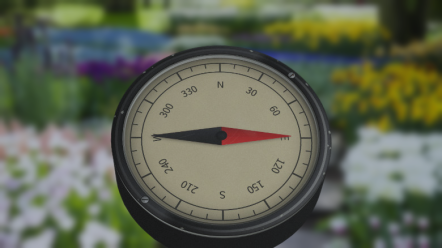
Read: value=90 unit=°
